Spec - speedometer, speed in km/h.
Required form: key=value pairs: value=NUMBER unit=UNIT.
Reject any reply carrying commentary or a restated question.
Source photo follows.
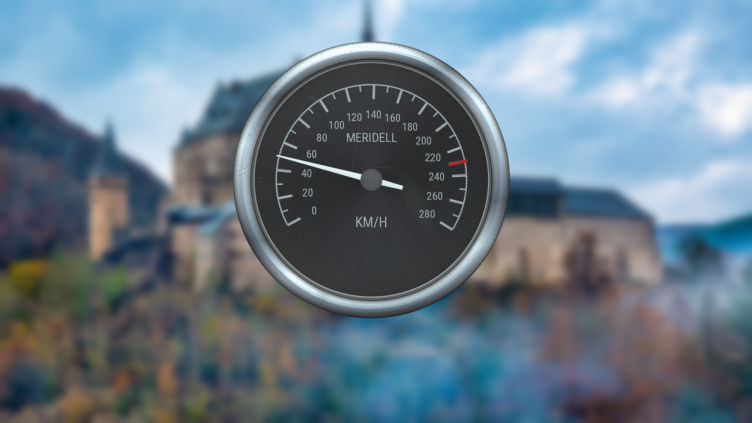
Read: value=50 unit=km/h
